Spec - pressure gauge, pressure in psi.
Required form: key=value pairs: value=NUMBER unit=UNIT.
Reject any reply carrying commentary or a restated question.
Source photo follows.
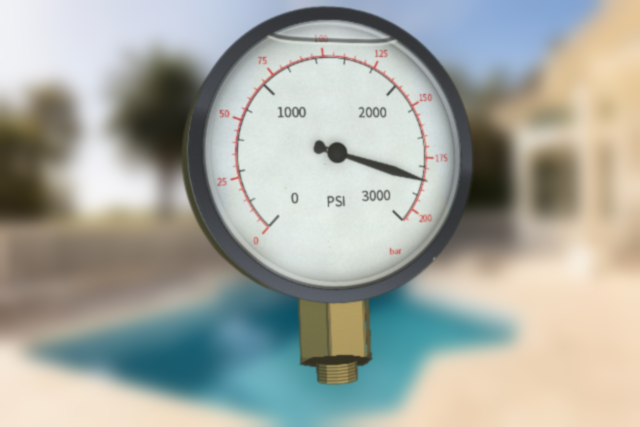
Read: value=2700 unit=psi
